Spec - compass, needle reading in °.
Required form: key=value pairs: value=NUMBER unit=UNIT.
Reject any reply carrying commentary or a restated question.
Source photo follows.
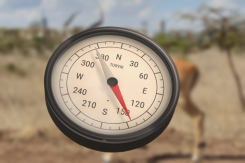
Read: value=145 unit=°
